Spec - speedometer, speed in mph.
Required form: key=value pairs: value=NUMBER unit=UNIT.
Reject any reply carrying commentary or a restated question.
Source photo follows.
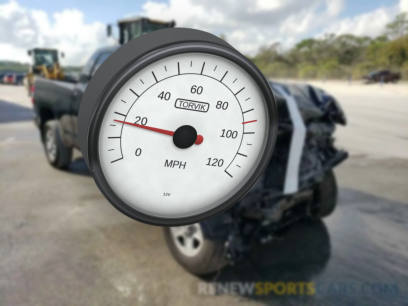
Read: value=17.5 unit=mph
